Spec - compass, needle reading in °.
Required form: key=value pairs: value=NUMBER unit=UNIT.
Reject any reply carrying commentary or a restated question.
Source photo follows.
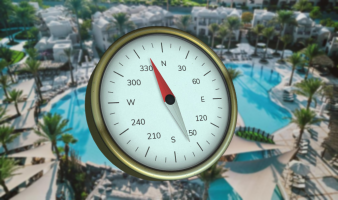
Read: value=340 unit=°
